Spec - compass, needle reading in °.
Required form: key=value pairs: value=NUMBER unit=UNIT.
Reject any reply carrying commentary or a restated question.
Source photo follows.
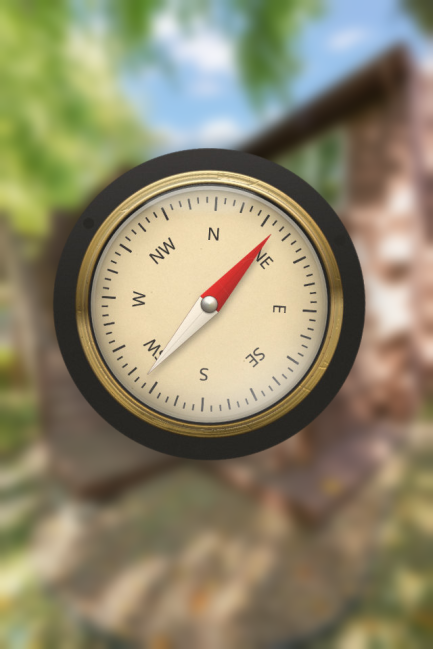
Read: value=37.5 unit=°
